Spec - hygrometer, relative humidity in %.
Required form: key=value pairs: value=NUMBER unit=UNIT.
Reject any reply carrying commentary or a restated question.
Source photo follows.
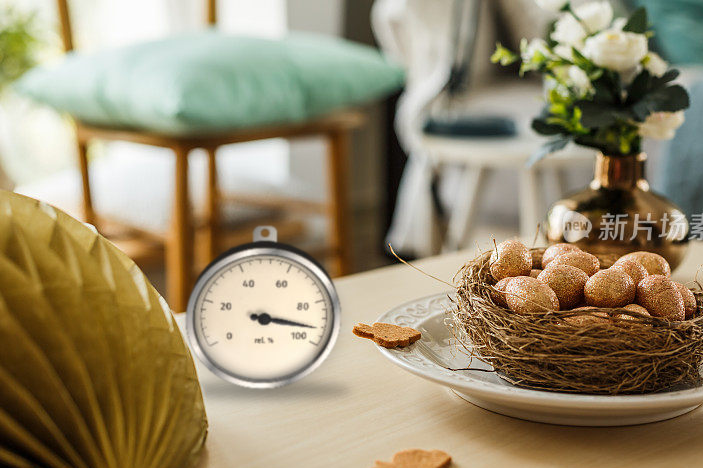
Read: value=92 unit=%
